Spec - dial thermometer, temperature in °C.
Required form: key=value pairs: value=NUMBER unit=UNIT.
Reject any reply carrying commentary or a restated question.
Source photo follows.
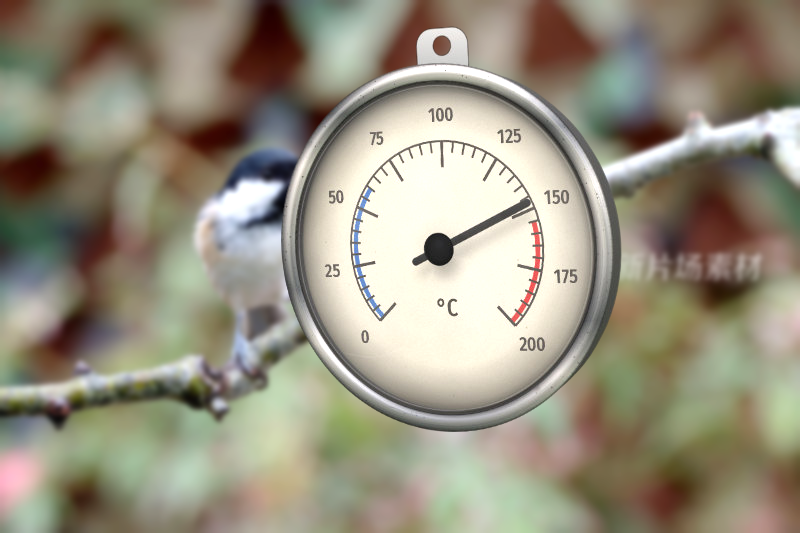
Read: value=147.5 unit=°C
